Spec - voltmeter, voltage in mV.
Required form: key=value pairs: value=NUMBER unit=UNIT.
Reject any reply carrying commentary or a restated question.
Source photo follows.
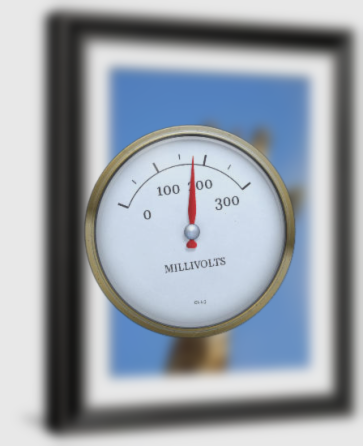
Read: value=175 unit=mV
